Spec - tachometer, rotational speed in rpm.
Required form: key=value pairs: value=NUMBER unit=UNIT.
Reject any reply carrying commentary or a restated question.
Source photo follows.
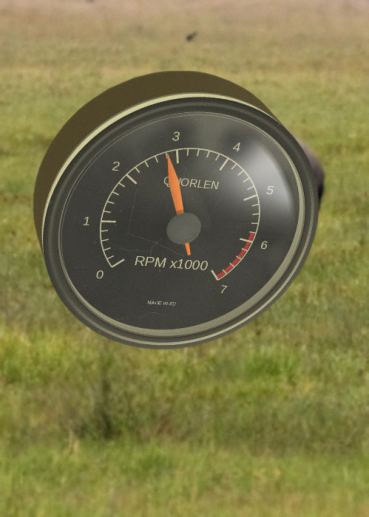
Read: value=2800 unit=rpm
